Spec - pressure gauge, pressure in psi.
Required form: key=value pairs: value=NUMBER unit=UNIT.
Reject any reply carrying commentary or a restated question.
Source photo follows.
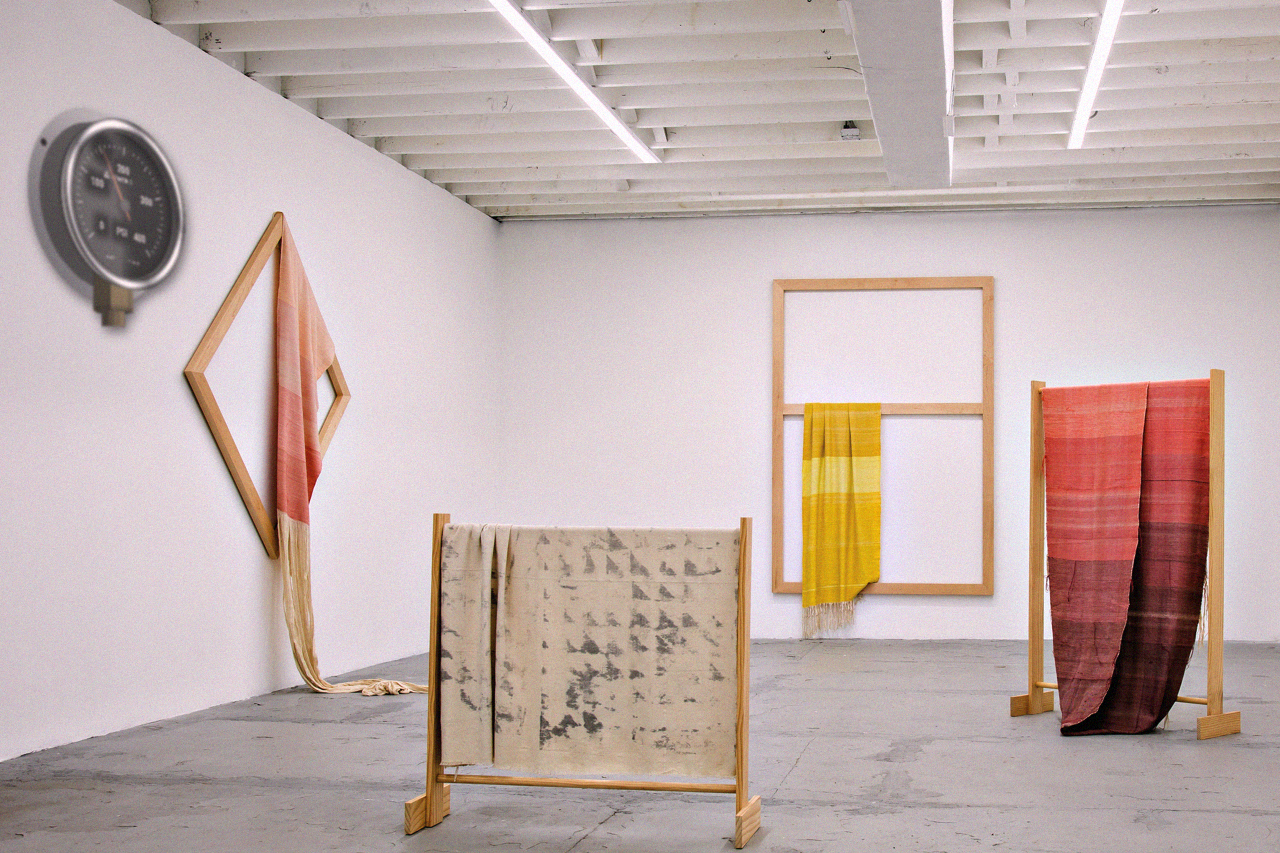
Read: value=150 unit=psi
